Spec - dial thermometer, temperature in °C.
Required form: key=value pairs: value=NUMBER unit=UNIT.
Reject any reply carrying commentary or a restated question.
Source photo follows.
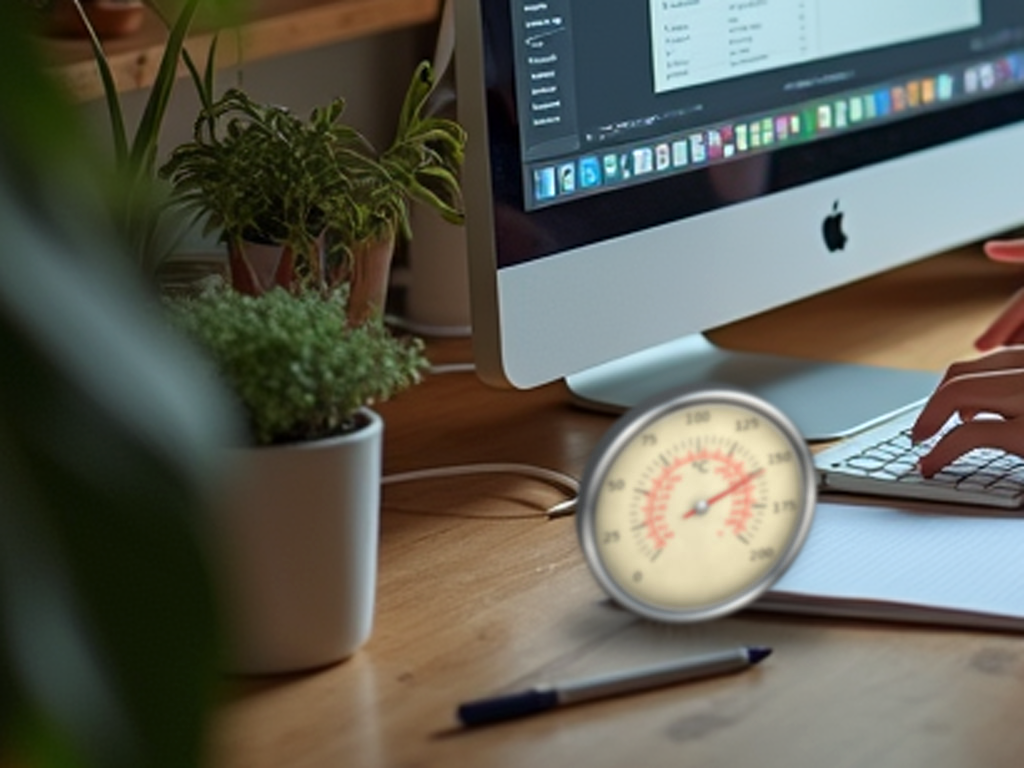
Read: value=150 unit=°C
